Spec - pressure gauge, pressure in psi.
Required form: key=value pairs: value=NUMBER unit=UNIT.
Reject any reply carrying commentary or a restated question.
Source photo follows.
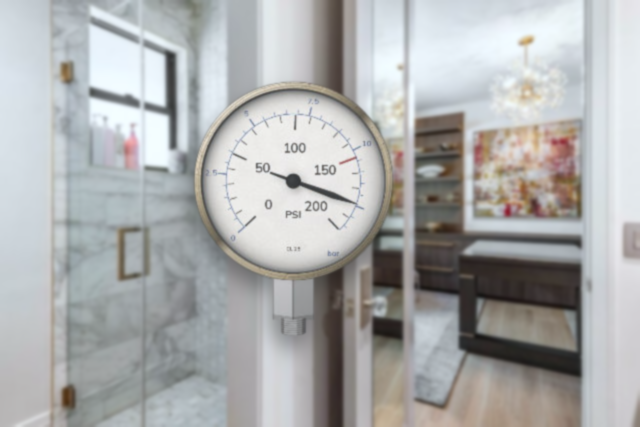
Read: value=180 unit=psi
